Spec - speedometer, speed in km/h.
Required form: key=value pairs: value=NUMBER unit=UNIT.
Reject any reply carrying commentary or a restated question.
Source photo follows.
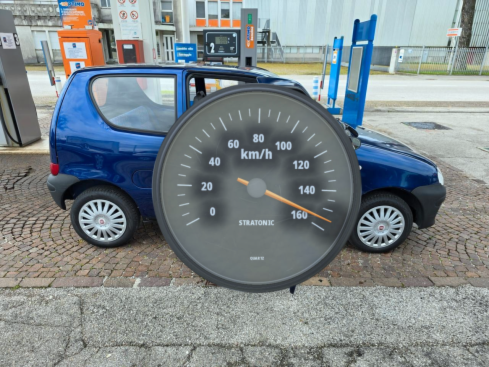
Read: value=155 unit=km/h
